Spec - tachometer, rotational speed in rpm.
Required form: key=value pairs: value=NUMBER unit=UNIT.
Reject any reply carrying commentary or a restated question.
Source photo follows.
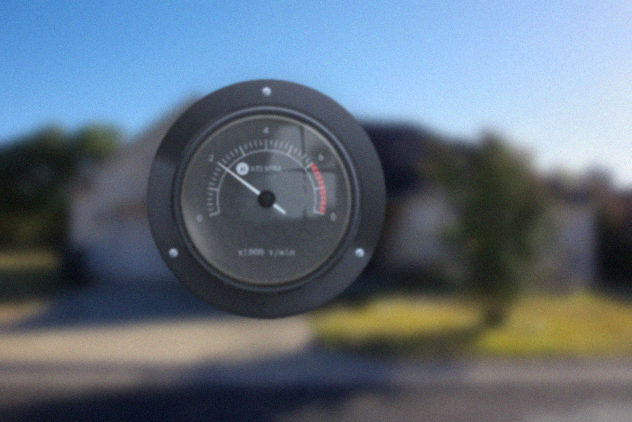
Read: value=2000 unit=rpm
